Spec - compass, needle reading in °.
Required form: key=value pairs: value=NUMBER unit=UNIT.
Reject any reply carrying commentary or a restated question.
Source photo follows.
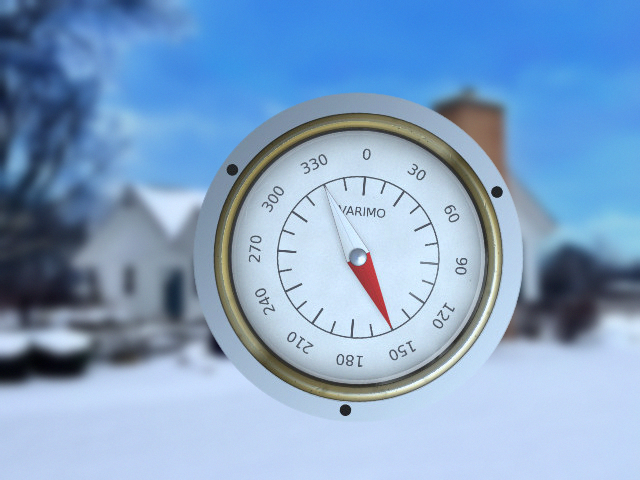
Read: value=150 unit=°
